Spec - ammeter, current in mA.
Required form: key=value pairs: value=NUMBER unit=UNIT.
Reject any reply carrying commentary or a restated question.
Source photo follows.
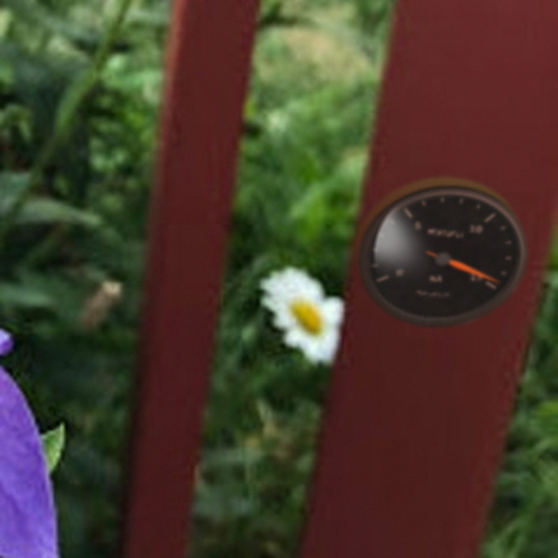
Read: value=14.5 unit=mA
